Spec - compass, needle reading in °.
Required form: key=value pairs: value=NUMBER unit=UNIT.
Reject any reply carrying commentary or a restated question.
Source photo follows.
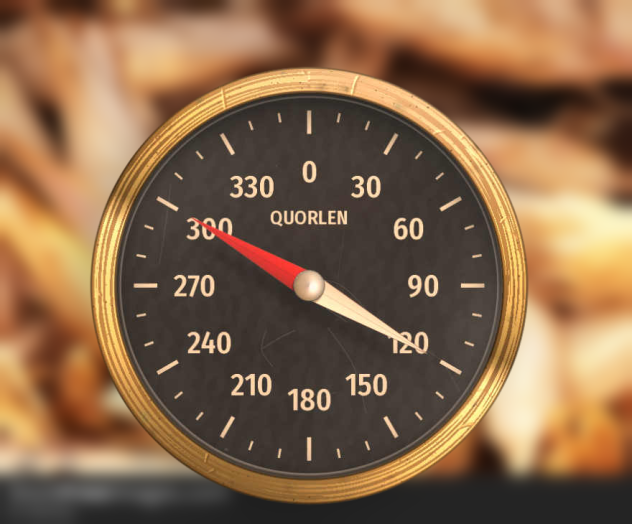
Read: value=300 unit=°
